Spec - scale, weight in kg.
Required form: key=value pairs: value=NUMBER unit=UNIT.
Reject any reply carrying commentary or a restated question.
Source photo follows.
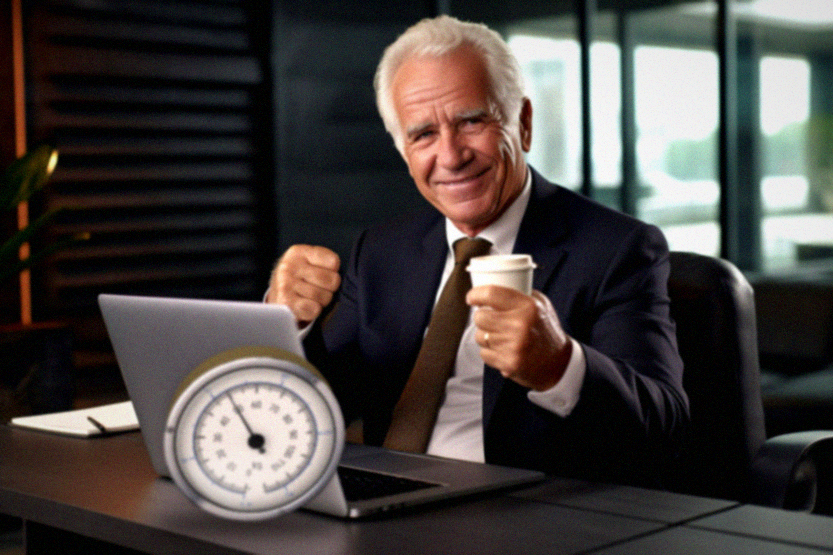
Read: value=50 unit=kg
